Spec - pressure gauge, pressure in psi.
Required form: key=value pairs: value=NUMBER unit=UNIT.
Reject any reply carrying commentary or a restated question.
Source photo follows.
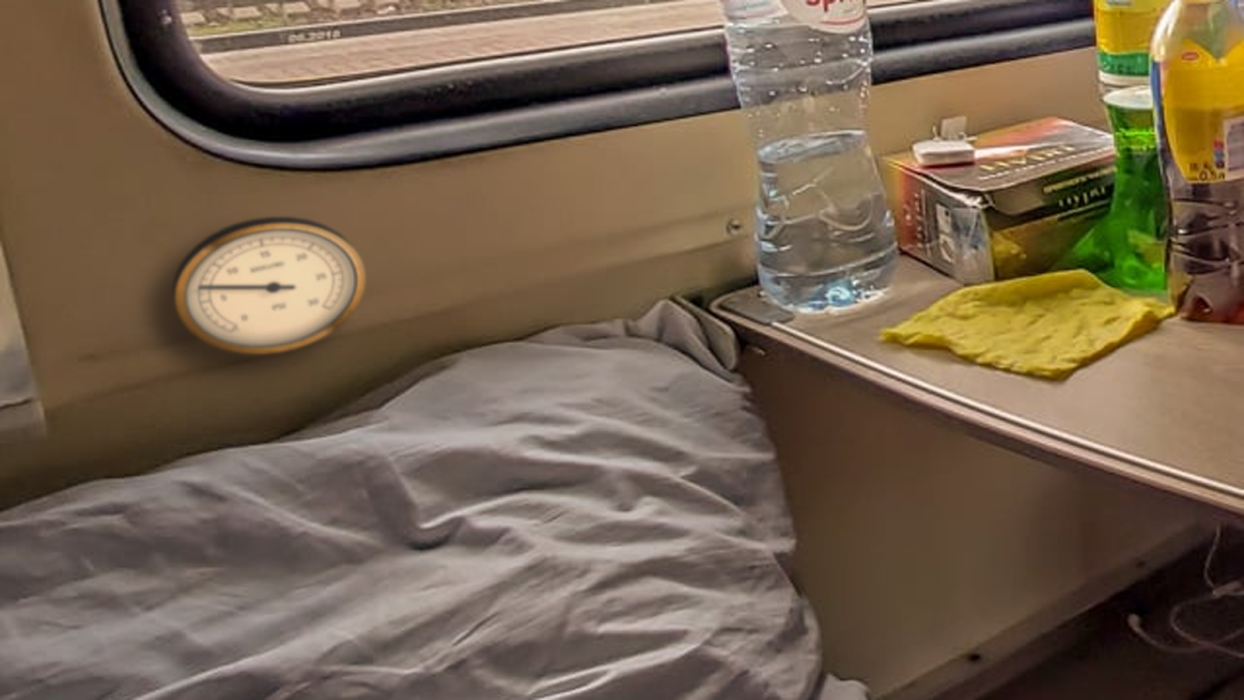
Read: value=7 unit=psi
